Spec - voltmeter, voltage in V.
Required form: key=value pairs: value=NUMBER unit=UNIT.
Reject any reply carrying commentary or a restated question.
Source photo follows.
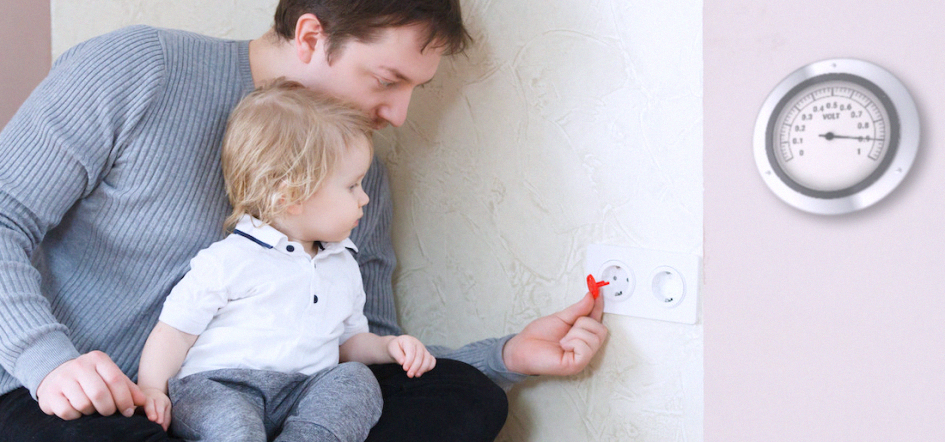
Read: value=0.9 unit=V
